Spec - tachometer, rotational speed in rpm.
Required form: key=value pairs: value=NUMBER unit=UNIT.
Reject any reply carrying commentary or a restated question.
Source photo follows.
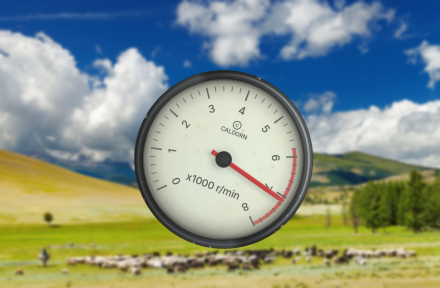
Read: value=7100 unit=rpm
